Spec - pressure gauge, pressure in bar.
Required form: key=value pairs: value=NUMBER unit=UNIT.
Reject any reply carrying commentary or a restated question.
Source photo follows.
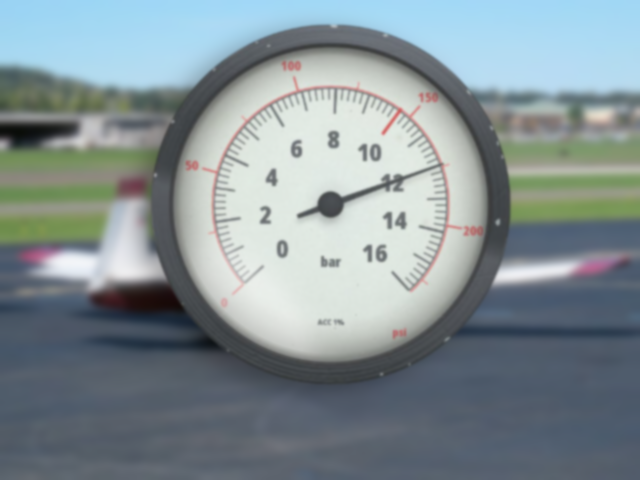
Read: value=12 unit=bar
